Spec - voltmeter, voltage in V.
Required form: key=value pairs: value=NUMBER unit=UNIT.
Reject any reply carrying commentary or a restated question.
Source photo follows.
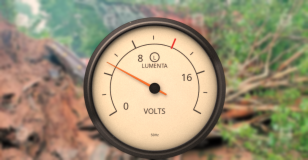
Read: value=5 unit=V
